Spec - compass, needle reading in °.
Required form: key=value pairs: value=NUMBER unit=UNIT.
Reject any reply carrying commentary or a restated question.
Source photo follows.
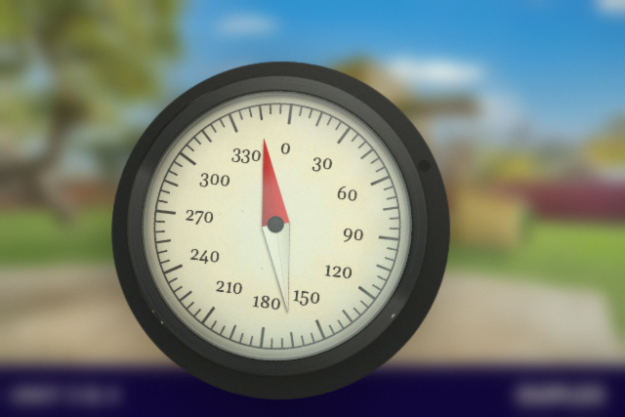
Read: value=345 unit=°
